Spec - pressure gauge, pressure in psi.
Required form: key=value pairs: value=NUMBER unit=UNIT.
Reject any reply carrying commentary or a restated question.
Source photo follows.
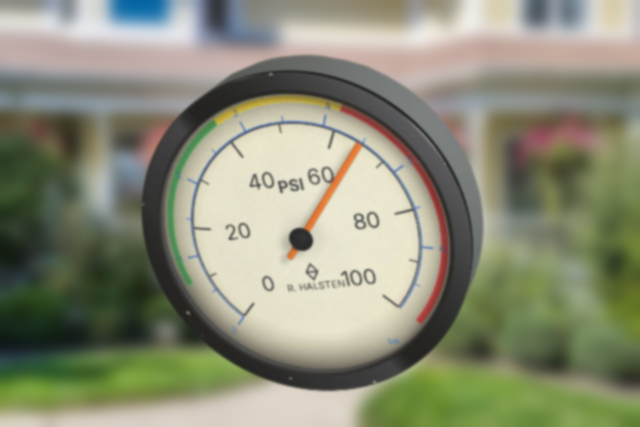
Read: value=65 unit=psi
